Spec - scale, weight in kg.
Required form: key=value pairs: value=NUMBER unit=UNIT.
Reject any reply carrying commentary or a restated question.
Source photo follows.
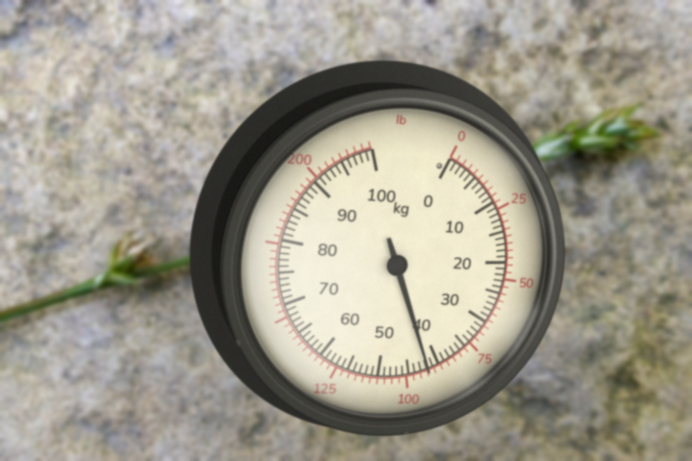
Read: value=42 unit=kg
